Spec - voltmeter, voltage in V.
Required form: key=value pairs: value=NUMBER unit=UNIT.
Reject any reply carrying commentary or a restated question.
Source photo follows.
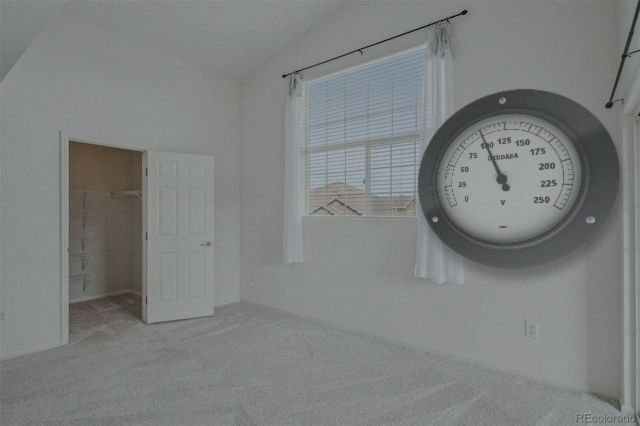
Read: value=100 unit=V
